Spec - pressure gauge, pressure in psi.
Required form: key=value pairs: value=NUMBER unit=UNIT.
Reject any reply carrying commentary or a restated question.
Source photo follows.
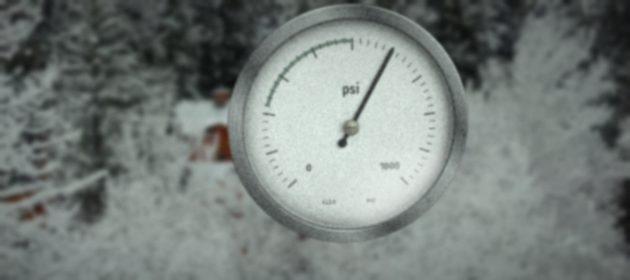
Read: value=600 unit=psi
